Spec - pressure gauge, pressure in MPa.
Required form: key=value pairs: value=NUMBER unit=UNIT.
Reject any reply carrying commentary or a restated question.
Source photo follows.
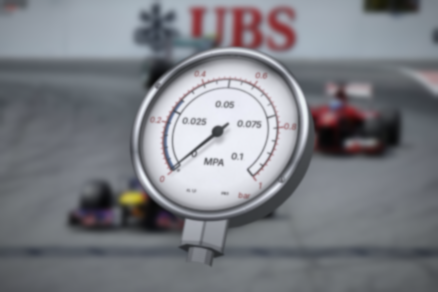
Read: value=0 unit=MPa
